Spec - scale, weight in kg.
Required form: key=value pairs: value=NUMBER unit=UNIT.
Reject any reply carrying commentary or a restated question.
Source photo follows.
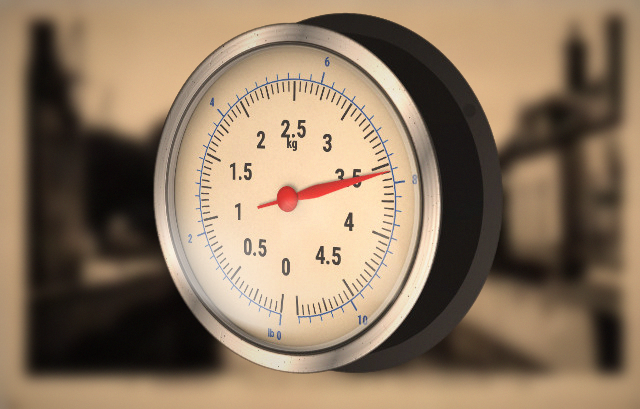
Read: value=3.55 unit=kg
